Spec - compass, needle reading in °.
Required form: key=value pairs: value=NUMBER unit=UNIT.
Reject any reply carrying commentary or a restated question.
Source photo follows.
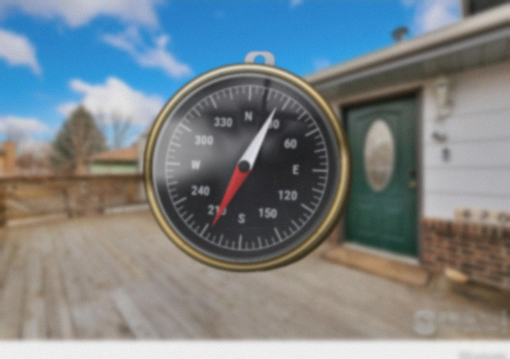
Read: value=205 unit=°
